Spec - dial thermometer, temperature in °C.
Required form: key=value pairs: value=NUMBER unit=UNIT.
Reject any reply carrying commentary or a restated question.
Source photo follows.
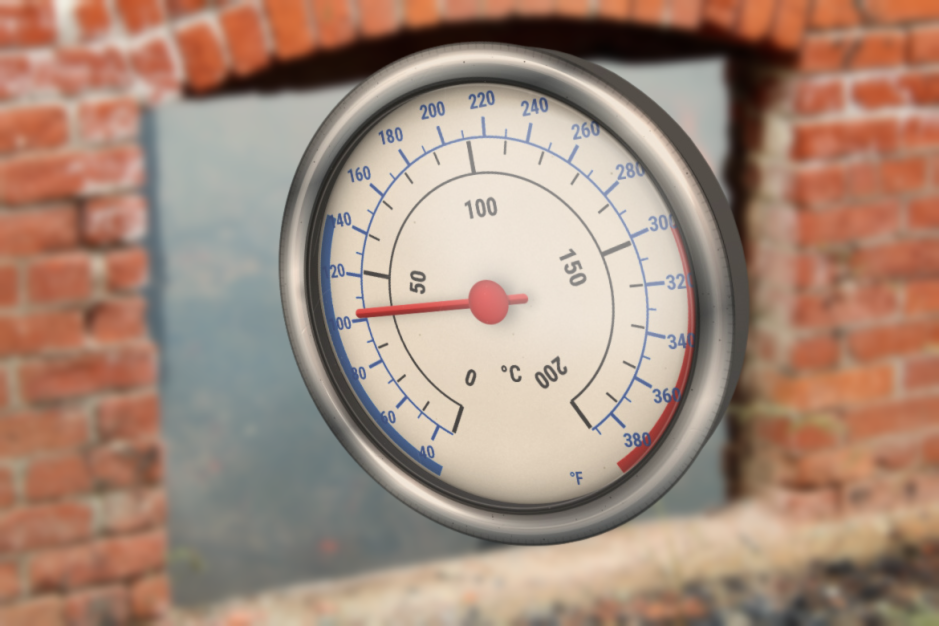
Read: value=40 unit=°C
